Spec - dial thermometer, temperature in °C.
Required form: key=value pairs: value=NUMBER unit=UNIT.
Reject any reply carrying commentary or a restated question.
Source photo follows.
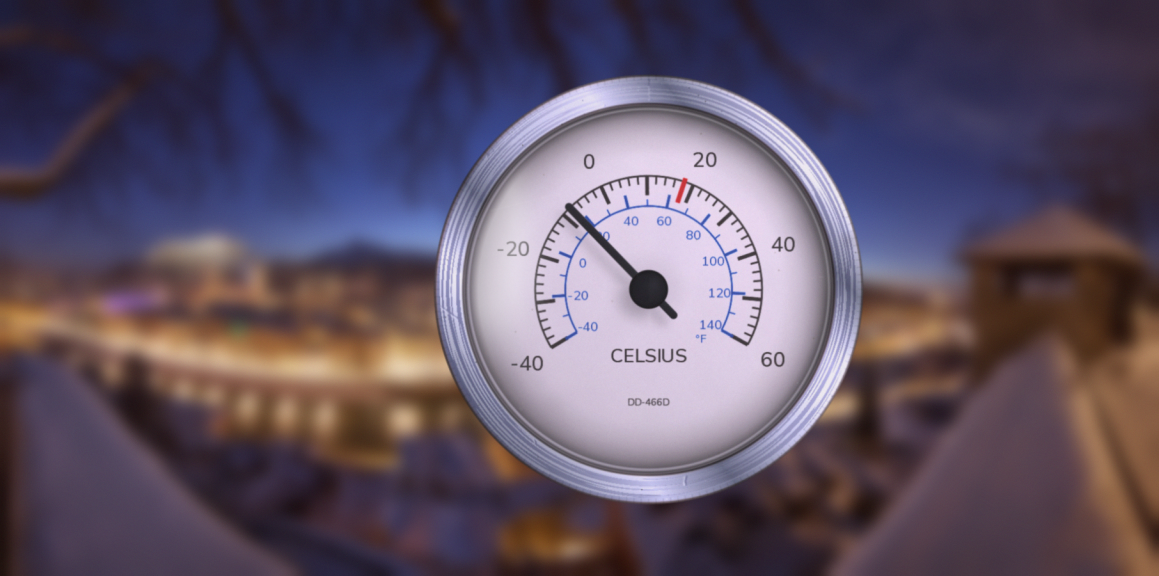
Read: value=-8 unit=°C
